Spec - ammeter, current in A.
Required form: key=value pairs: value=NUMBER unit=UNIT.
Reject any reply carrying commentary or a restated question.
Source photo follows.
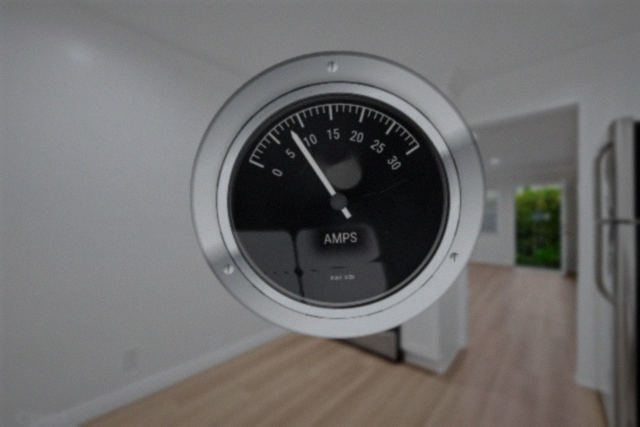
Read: value=8 unit=A
